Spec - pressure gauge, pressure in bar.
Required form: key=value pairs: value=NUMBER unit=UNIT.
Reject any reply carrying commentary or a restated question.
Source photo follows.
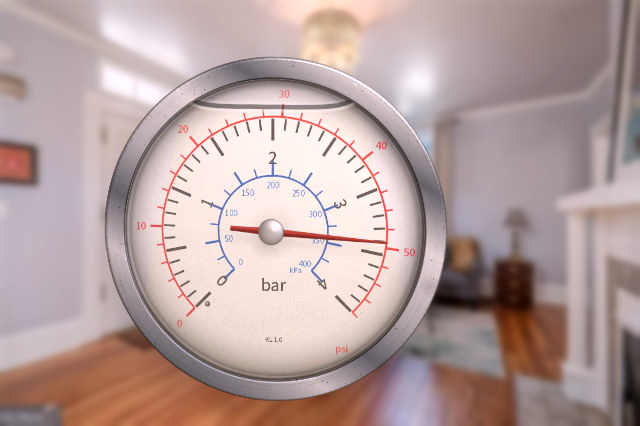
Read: value=3.4 unit=bar
